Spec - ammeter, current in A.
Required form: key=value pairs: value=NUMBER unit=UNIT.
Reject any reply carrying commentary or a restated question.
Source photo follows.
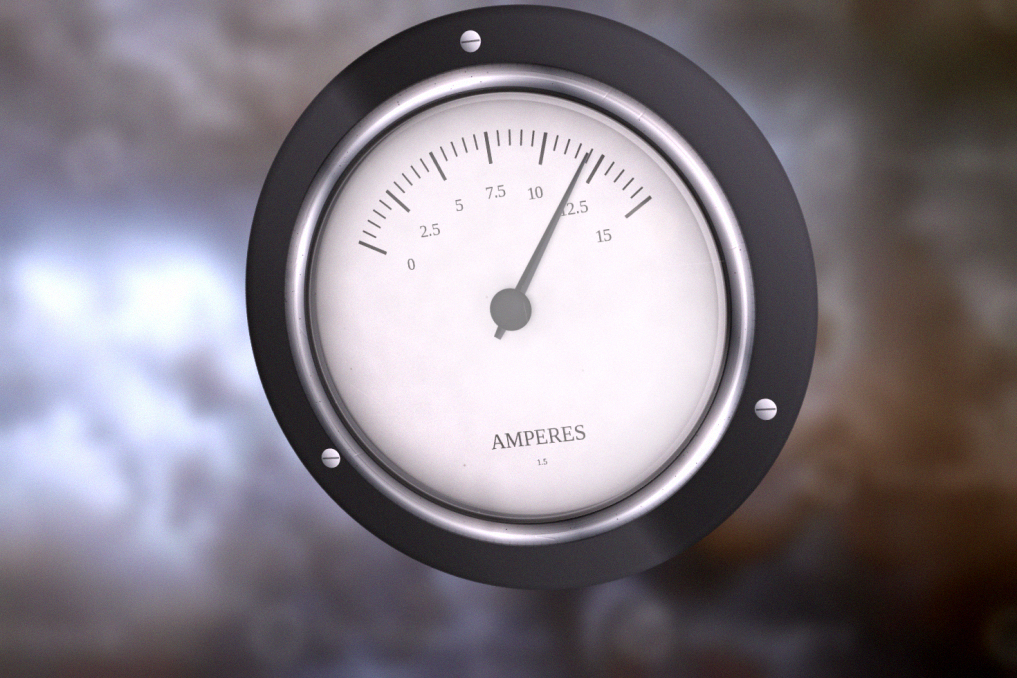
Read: value=12 unit=A
